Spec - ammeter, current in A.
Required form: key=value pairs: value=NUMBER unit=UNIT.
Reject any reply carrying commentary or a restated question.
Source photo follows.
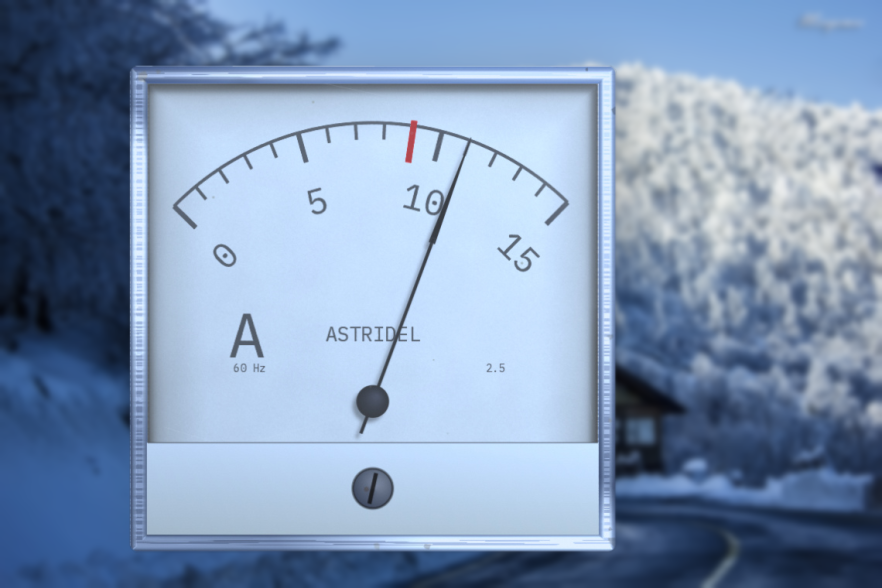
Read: value=11 unit=A
